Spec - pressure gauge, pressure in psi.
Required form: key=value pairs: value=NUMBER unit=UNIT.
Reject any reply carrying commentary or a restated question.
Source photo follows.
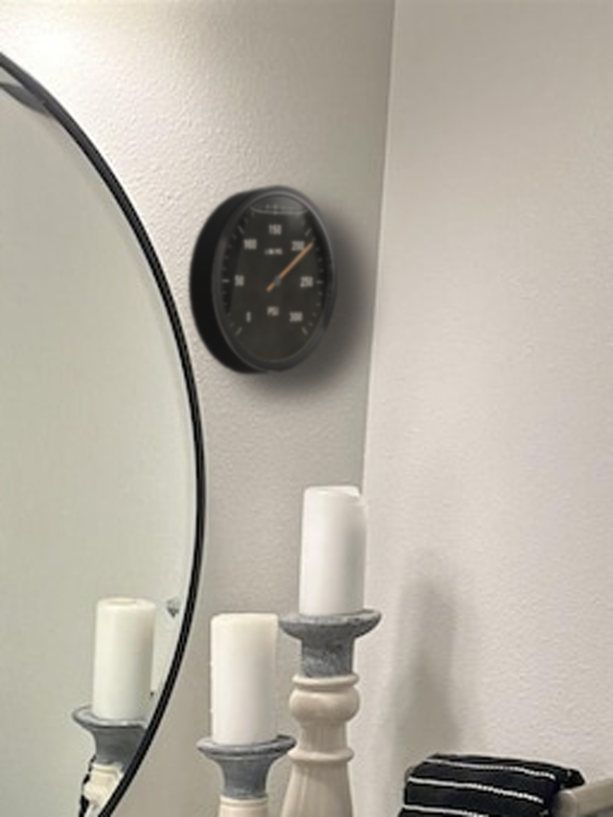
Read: value=210 unit=psi
